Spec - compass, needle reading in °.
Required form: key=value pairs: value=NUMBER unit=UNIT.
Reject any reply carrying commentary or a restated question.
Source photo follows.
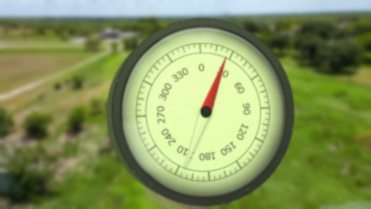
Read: value=25 unit=°
